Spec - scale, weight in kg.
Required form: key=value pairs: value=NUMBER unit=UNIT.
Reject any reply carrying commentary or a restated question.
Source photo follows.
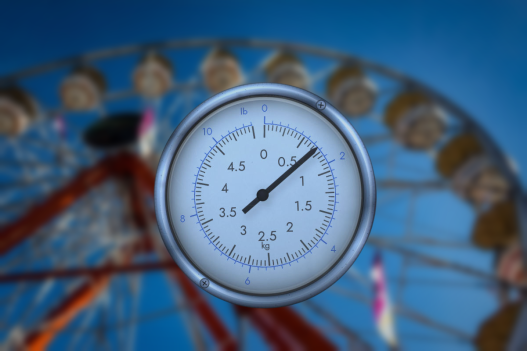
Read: value=0.7 unit=kg
